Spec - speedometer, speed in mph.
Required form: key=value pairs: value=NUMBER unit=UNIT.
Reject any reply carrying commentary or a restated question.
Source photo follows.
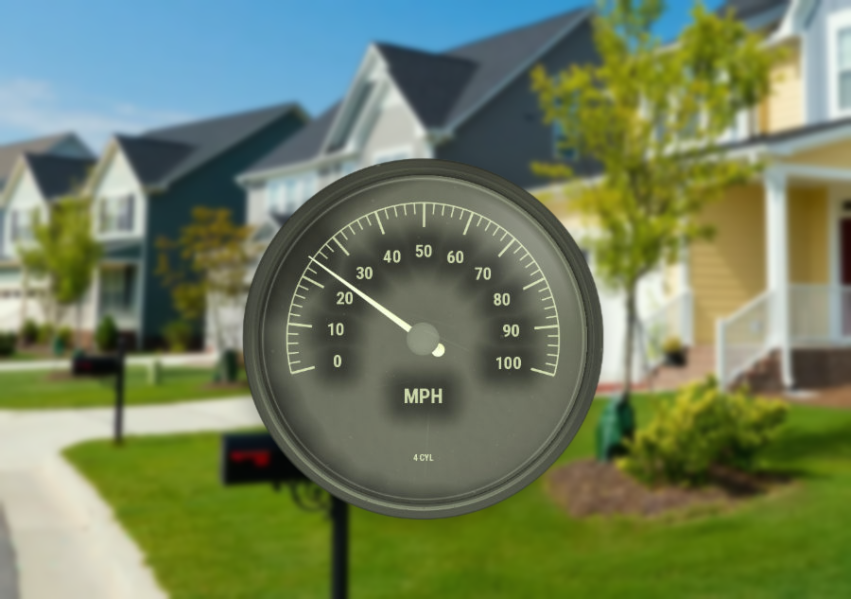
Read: value=24 unit=mph
